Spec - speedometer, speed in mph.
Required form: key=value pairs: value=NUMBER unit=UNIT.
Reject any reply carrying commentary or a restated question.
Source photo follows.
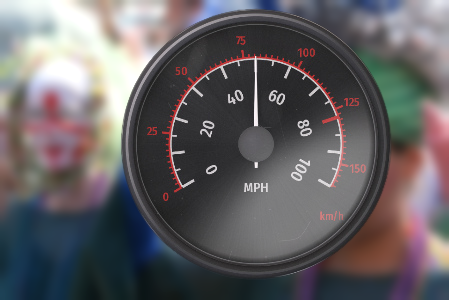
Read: value=50 unit=mph
